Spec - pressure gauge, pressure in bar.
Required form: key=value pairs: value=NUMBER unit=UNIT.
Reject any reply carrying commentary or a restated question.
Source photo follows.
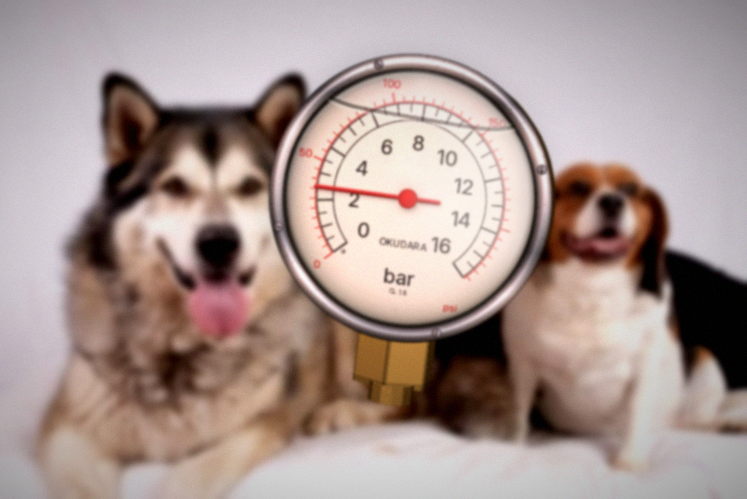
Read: value=2.5 unit=bar
